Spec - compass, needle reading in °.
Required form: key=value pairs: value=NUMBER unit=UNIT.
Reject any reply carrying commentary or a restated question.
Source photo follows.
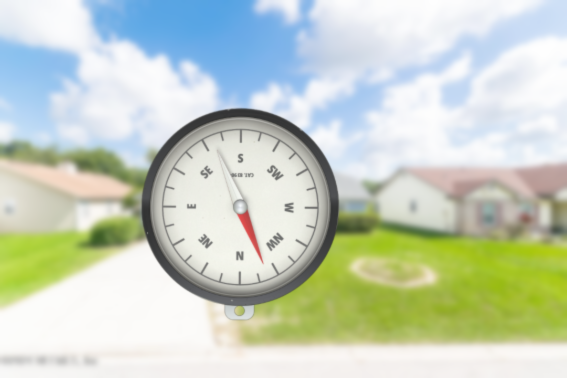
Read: value=337.5 unit=°
